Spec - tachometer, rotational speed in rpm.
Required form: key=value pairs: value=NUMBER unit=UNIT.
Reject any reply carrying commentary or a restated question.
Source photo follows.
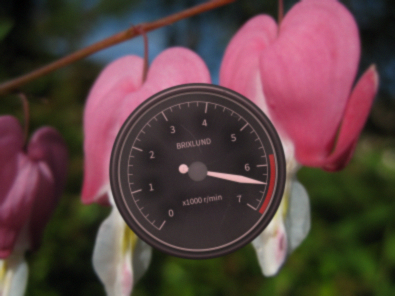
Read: value=6400 unit=rpm
